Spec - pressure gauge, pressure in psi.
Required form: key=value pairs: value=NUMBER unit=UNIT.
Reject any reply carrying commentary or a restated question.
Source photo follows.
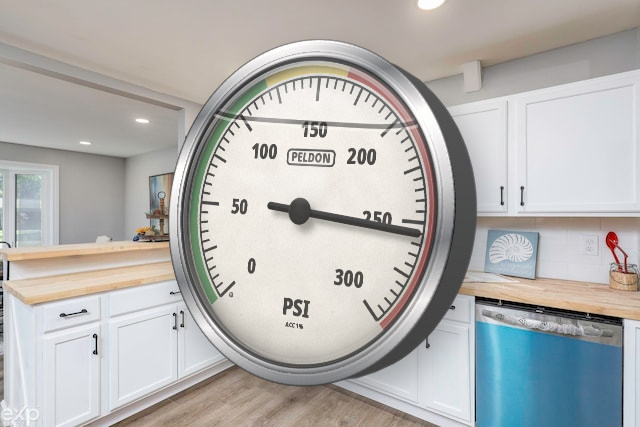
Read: value=255 unit=psi
